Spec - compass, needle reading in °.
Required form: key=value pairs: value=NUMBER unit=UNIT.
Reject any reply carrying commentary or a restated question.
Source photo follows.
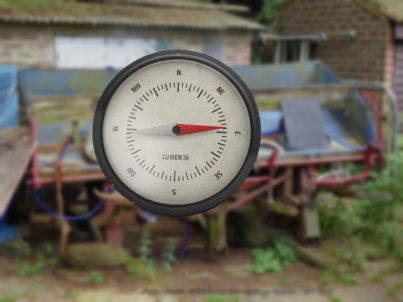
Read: value=85 unit=°
